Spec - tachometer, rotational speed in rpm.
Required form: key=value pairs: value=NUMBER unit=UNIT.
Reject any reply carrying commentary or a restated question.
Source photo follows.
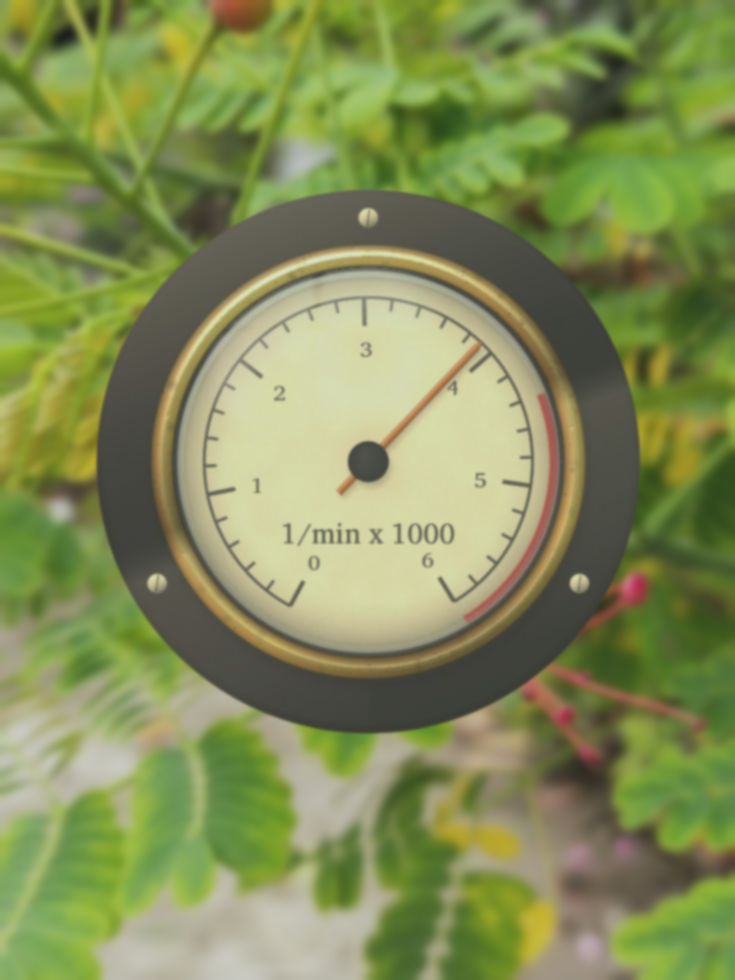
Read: value=3900 unit=rpm
